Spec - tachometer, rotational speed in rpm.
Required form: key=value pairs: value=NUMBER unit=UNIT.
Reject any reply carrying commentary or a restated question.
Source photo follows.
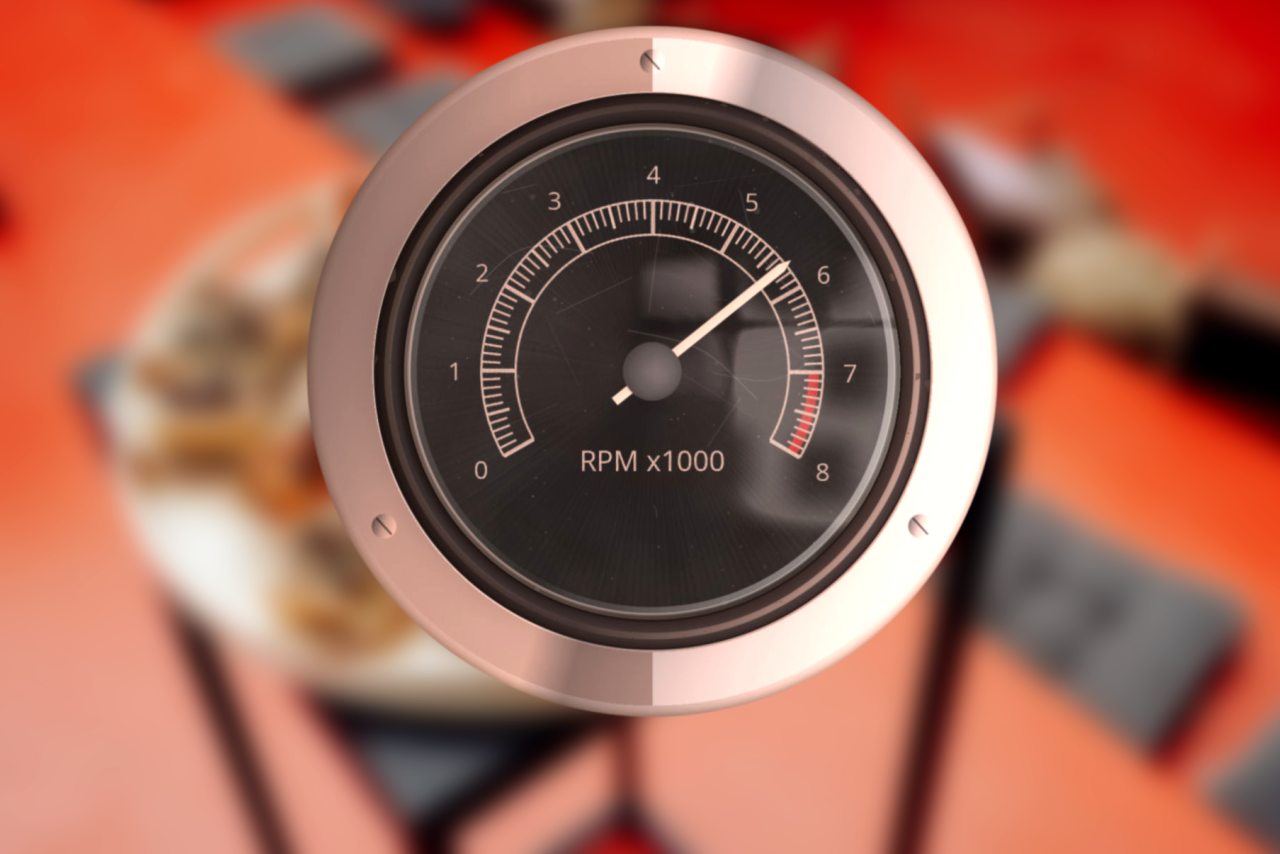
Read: value=5700 unit=rpm
